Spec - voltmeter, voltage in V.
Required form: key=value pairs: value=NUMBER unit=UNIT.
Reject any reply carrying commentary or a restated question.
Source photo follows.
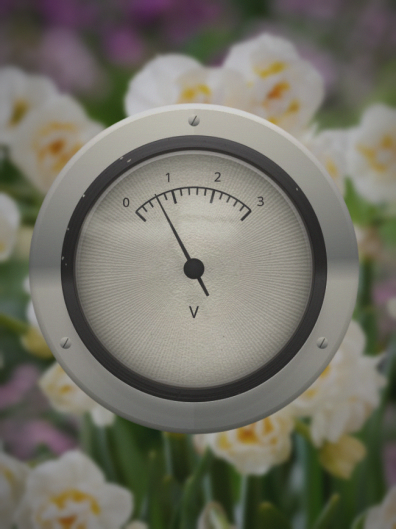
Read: value=0.6 unit=V
